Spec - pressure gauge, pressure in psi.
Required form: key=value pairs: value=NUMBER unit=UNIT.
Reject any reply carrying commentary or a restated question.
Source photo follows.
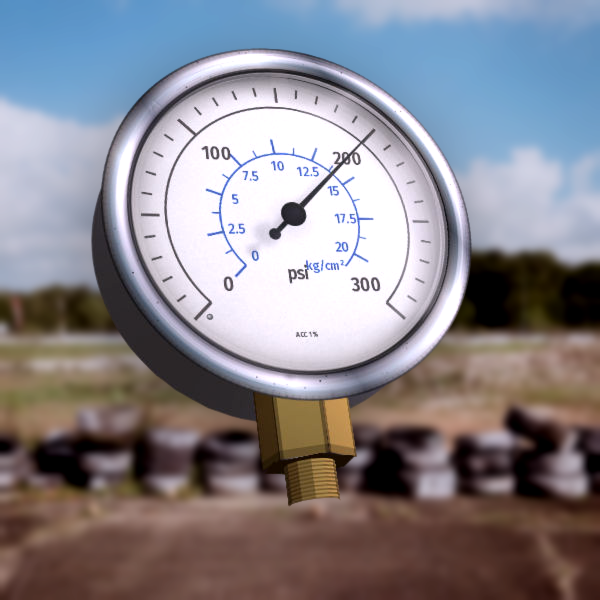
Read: value=200 unit=psi
